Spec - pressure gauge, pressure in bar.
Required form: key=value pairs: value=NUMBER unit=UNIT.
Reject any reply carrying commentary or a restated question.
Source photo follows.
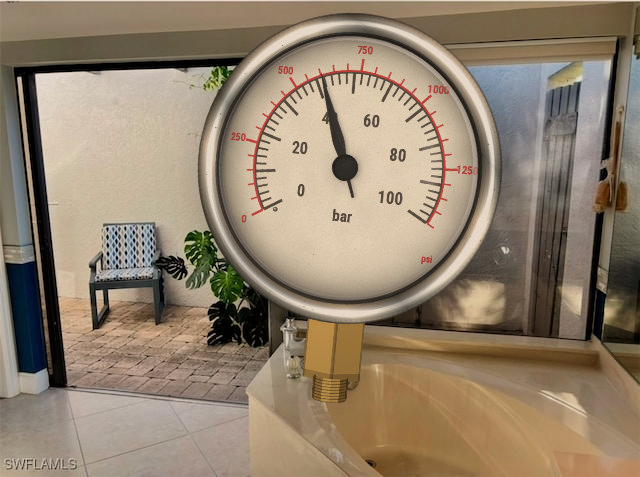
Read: value=42 unit=bar
